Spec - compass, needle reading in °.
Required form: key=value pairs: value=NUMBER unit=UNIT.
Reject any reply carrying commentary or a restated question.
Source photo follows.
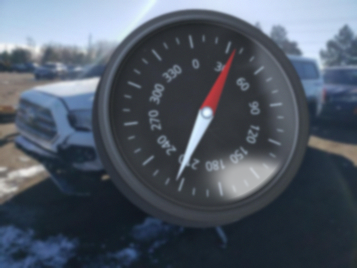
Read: value=35 unit=°
